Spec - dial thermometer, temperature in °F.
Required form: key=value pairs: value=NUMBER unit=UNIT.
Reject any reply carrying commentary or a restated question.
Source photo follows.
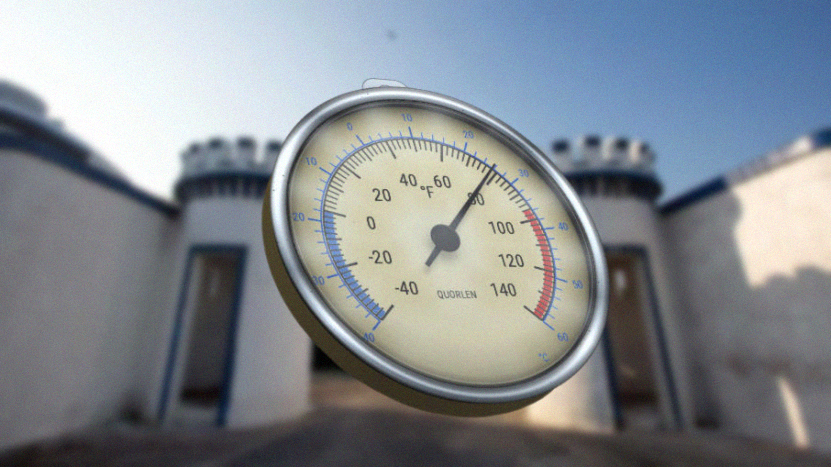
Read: value=78 unit=°F
